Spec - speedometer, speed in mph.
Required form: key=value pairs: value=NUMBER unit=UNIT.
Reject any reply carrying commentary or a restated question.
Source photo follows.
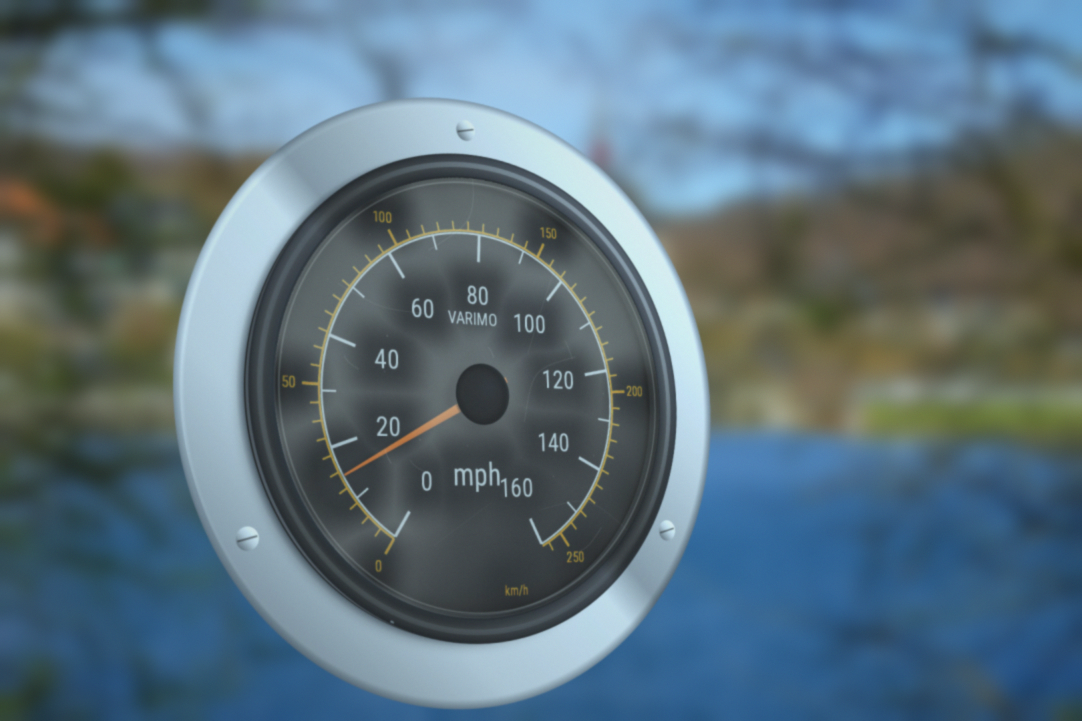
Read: value=15 unit=mph
